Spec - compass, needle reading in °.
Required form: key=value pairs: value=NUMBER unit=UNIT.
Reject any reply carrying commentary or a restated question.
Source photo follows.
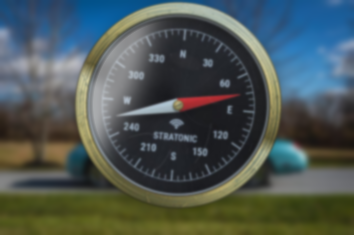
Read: value=75 unit=°
